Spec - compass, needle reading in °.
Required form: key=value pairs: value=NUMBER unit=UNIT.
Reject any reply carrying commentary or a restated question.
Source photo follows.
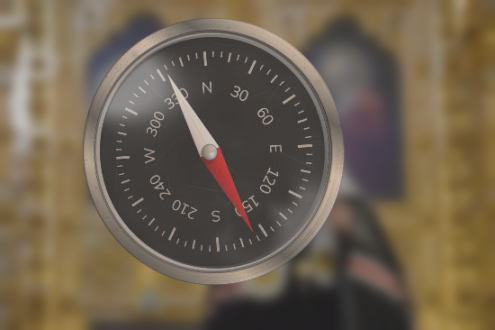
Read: value=155 unit=°
